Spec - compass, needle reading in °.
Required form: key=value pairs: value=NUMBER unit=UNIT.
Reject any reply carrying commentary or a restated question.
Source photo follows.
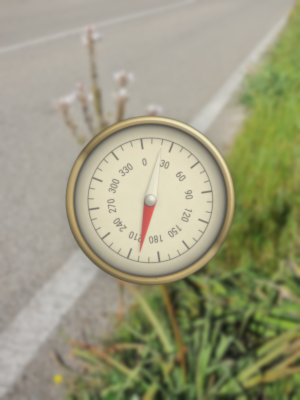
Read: value=200 unit=°
